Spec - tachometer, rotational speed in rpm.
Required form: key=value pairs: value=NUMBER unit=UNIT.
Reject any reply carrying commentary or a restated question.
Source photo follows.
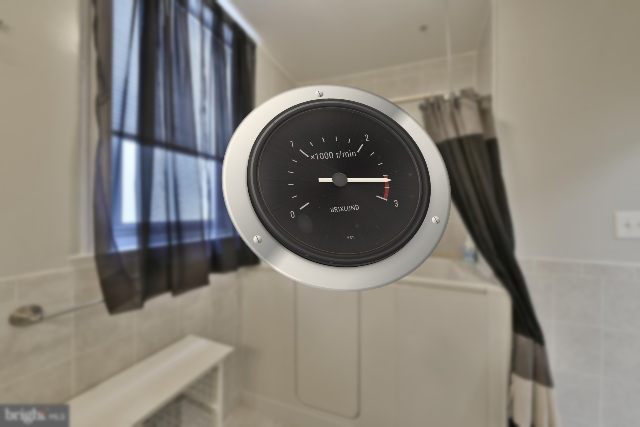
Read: value=2700 unit=rpm
